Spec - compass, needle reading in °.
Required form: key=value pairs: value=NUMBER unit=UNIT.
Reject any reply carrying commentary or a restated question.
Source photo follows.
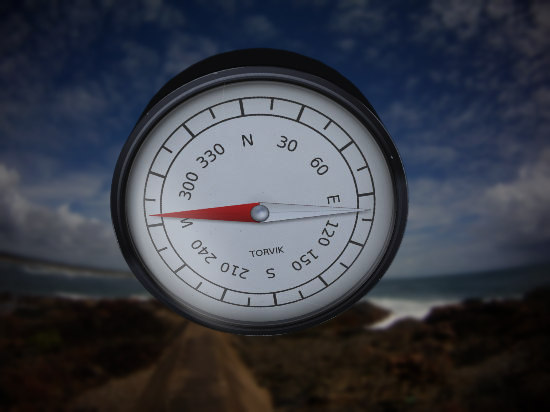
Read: value=277.5 unit=°
